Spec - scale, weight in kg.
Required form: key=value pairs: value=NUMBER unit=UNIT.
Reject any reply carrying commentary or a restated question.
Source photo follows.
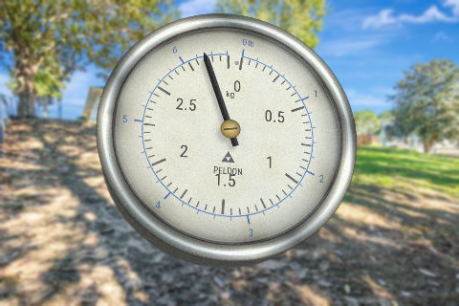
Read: value=2.85 unit=kg
